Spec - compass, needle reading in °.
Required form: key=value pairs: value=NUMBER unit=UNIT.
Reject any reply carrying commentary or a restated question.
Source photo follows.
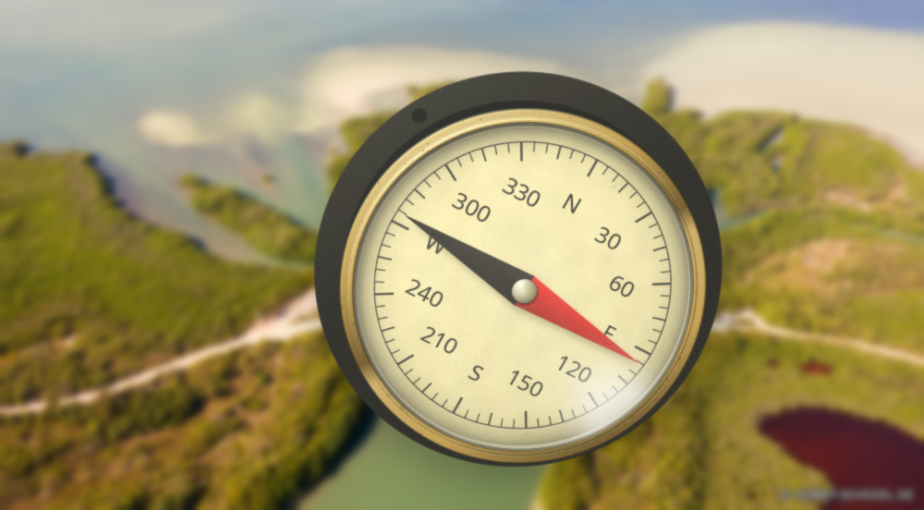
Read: value=95 unit=°
